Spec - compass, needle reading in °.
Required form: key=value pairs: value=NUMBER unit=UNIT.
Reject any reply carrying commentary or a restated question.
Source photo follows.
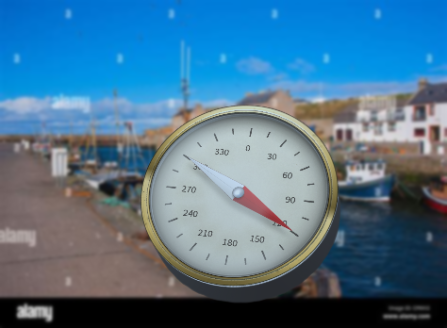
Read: value=120 unit=°
